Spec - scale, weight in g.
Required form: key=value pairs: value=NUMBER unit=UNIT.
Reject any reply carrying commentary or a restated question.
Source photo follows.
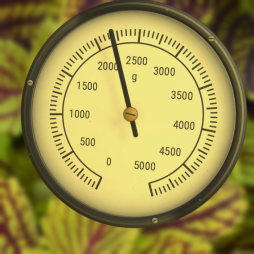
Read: value=2200 unit=g
